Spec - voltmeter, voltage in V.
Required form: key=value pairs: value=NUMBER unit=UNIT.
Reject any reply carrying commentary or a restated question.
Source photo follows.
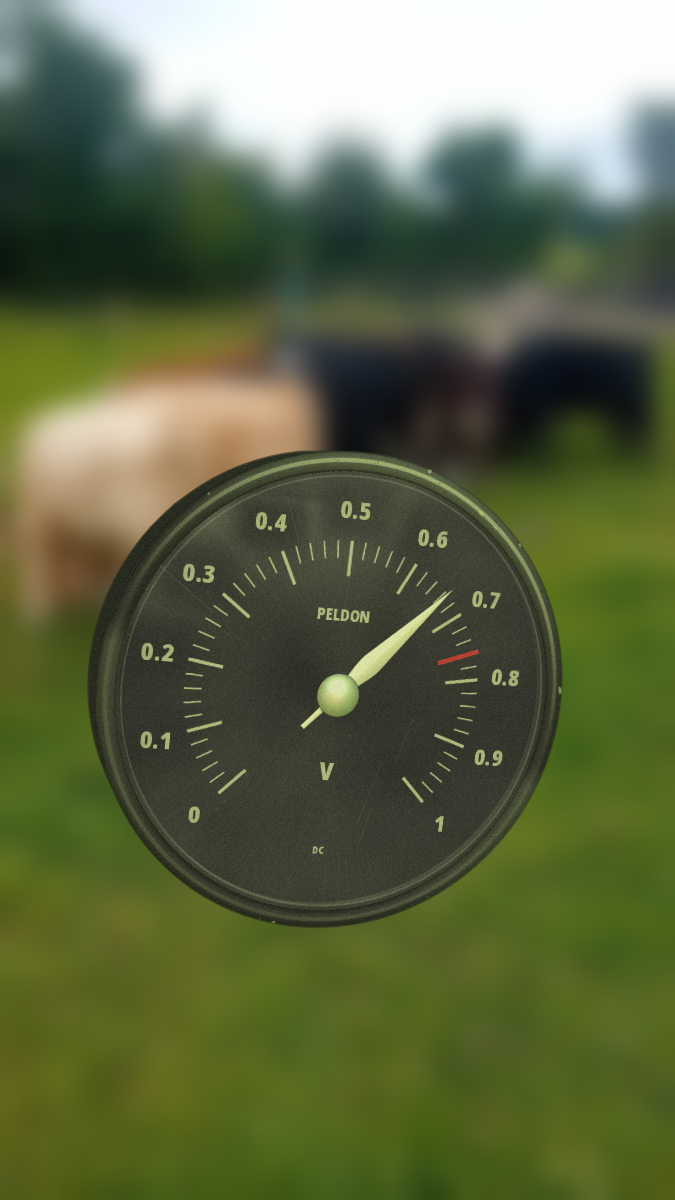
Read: value=0.66 unit=V
